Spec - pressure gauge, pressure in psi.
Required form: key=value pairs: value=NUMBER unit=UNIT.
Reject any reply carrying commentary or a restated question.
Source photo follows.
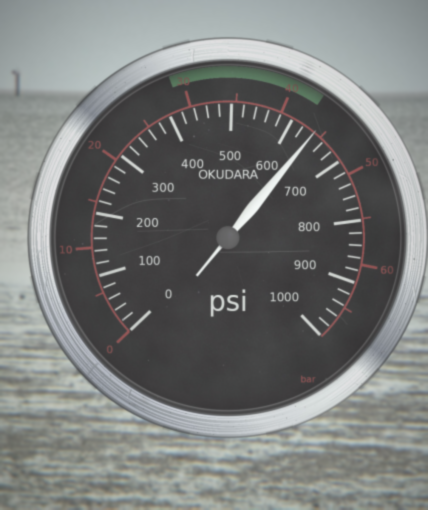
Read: value=640 unit=psi
